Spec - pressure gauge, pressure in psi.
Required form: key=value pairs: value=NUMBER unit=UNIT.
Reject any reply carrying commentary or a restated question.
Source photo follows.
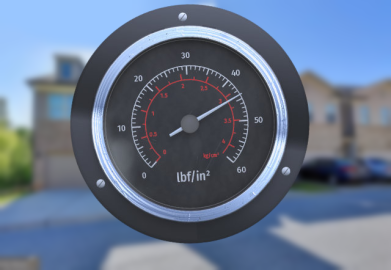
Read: value=44 unit=psi
